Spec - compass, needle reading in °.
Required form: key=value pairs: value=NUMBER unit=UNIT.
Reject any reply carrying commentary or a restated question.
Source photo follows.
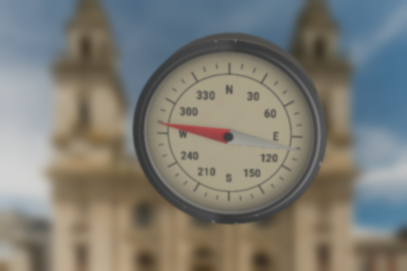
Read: value=280 unit=°
